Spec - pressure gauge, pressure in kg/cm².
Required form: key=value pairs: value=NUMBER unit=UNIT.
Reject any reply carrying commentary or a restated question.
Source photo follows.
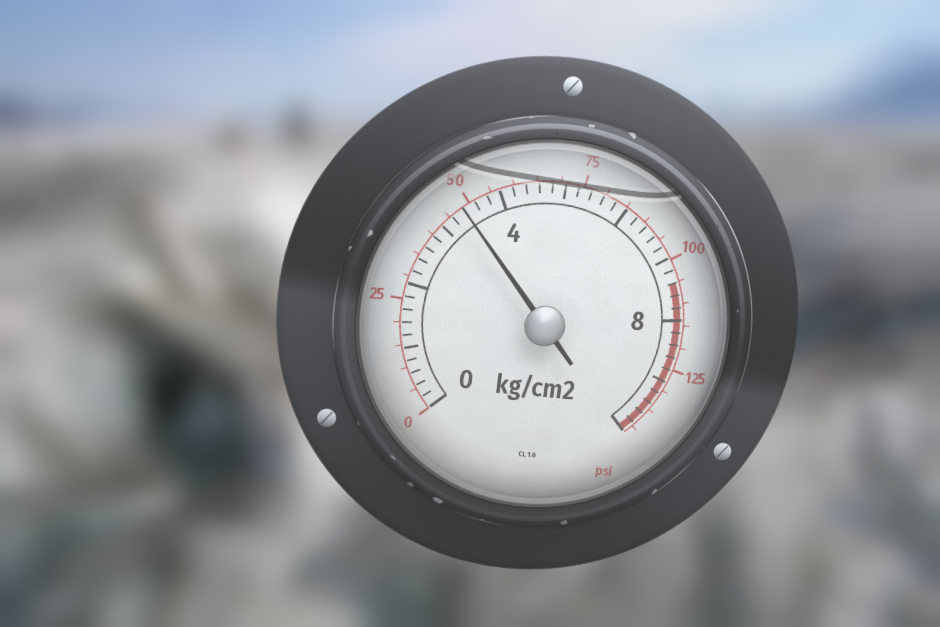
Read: value=3.4 unit=kg/cm²
